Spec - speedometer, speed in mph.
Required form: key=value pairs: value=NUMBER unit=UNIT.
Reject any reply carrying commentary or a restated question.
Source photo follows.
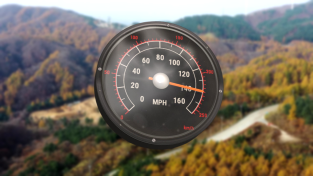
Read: value=140 unit=mph
